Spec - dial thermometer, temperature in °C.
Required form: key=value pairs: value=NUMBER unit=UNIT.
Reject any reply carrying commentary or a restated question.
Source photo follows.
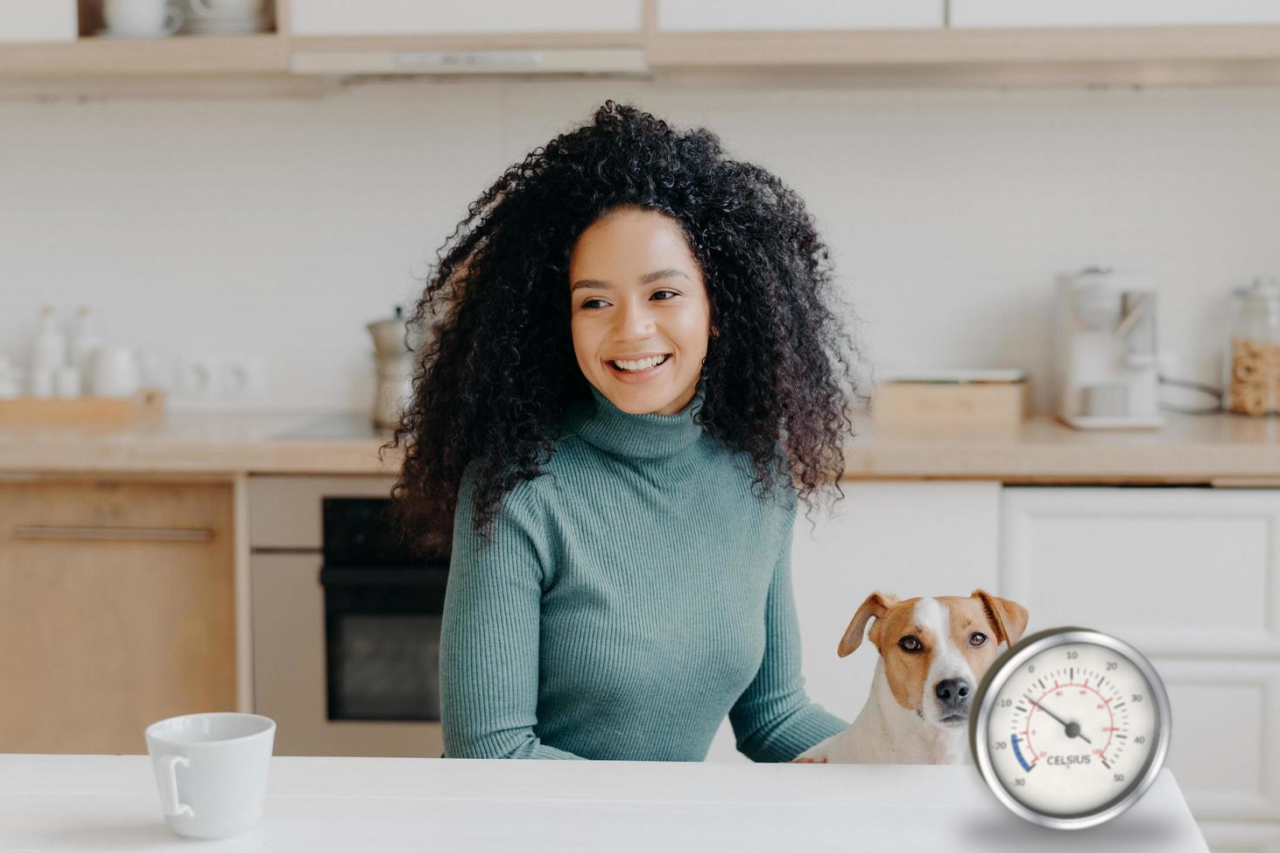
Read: value=-6 unit=°C
